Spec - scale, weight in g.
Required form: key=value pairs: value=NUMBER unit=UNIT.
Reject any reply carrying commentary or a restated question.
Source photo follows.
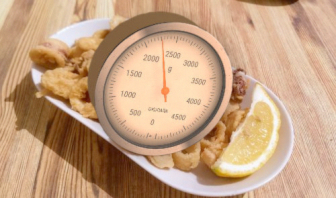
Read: value=2250 unit=g
